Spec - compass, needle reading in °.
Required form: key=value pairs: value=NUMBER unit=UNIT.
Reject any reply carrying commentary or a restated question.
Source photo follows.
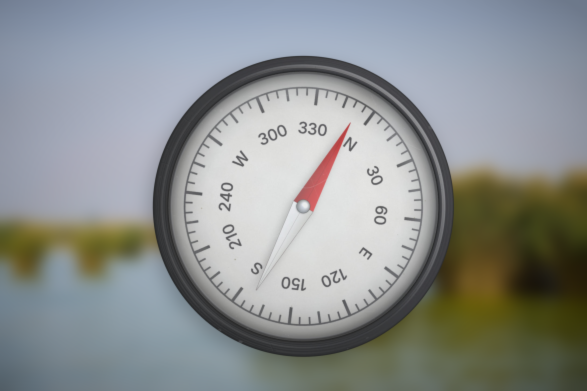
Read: value=352.5 unit=°
